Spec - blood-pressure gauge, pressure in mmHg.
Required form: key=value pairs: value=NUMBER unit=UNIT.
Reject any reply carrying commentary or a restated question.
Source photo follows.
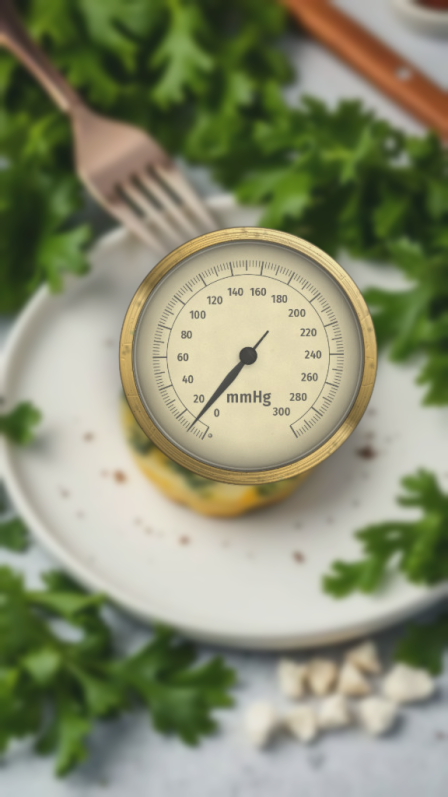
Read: value=10 unit=mmHg
